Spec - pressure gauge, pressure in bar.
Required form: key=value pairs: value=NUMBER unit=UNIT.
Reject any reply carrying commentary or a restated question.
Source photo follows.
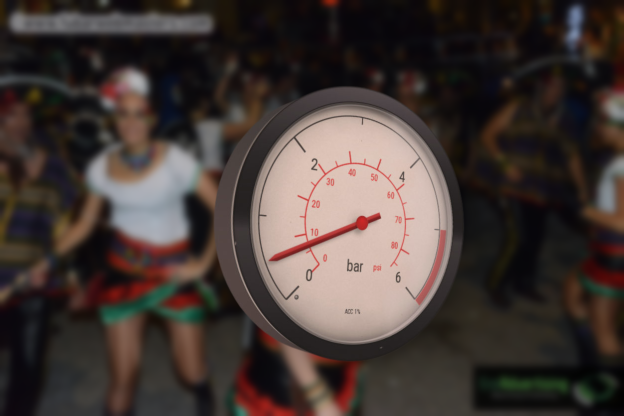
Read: value=0.5 unit=bar
